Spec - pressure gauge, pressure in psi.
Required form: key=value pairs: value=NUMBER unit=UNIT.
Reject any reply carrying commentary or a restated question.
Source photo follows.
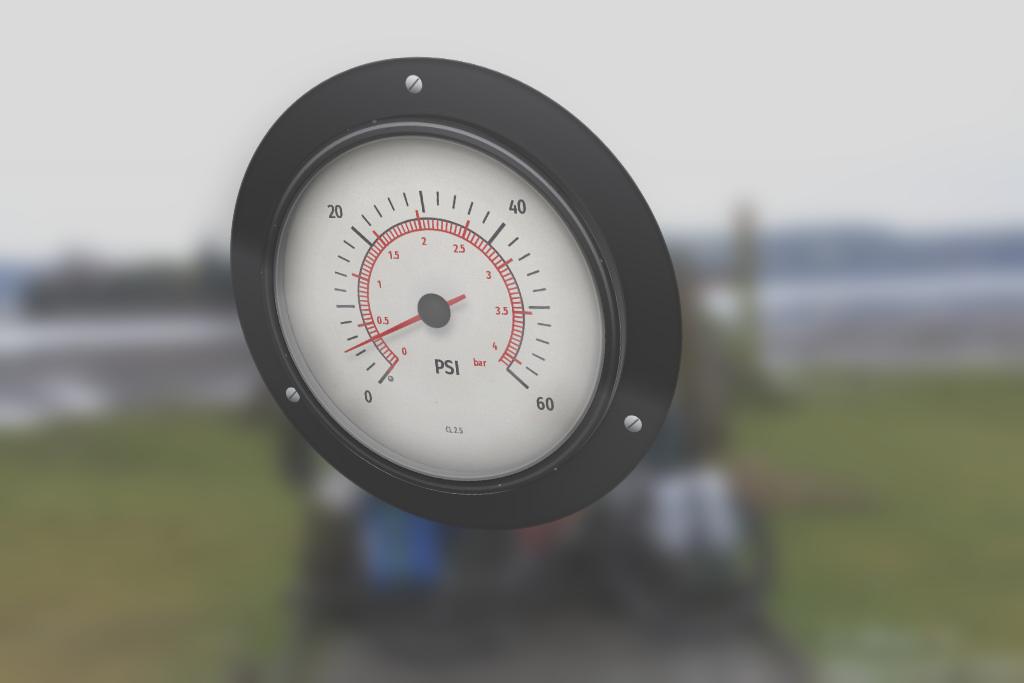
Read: value=5 unit=psi
